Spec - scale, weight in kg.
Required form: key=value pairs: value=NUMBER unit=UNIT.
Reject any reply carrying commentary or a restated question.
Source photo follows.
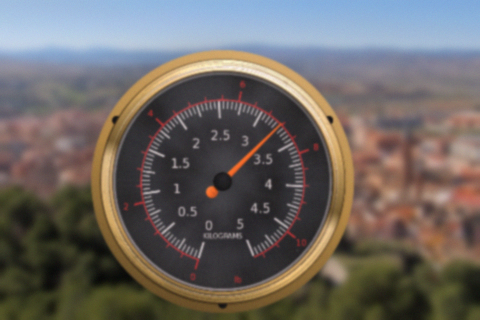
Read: value=3.25 unit=kg
